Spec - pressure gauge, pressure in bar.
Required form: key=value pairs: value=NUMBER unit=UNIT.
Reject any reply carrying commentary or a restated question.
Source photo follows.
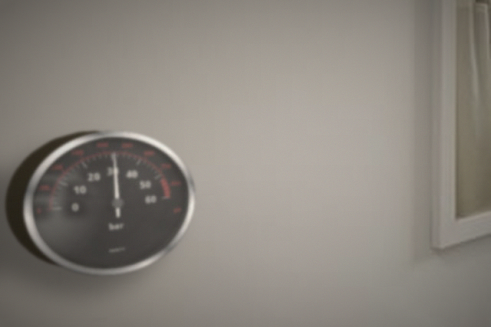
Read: value=30 unit=bar
